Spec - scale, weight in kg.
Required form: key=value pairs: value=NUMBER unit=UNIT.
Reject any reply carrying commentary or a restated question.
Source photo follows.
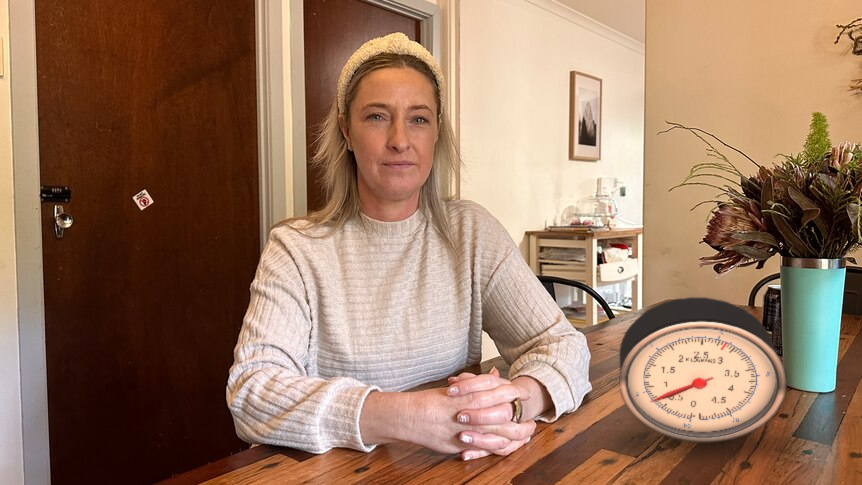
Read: value=0.75 unit=kg
